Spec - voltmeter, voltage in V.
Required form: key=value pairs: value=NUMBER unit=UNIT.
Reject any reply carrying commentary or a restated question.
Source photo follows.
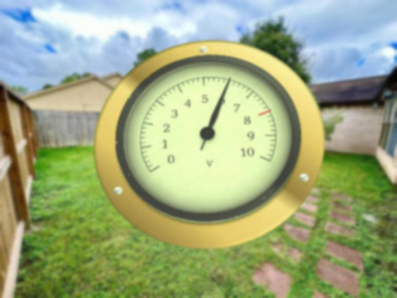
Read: value=6 unit=V
